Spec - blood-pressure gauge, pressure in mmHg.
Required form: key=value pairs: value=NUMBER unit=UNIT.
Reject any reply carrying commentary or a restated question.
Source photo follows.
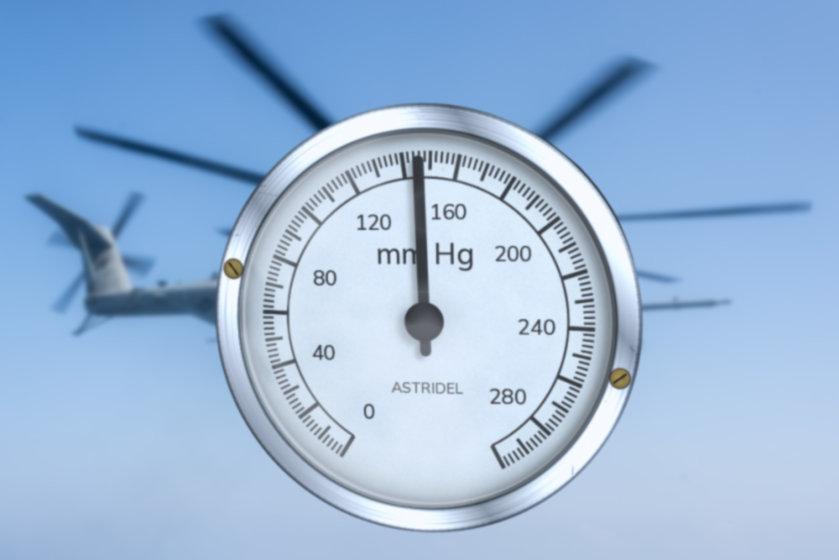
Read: value=146 unit=mmHg
